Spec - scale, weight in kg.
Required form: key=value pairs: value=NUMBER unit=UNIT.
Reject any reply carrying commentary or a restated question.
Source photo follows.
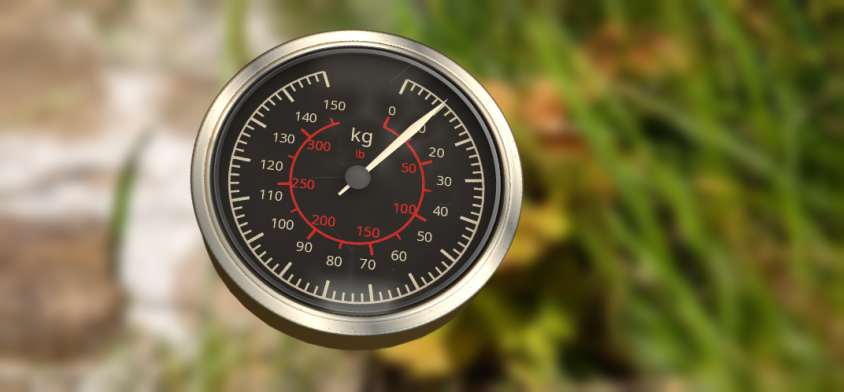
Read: value=10 unit=kg
